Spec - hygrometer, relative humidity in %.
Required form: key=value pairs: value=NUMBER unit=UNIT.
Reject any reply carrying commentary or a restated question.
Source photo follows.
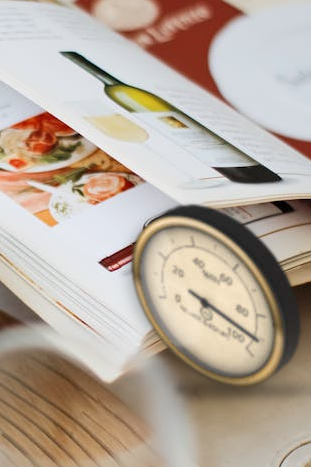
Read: value=90 unit=%
